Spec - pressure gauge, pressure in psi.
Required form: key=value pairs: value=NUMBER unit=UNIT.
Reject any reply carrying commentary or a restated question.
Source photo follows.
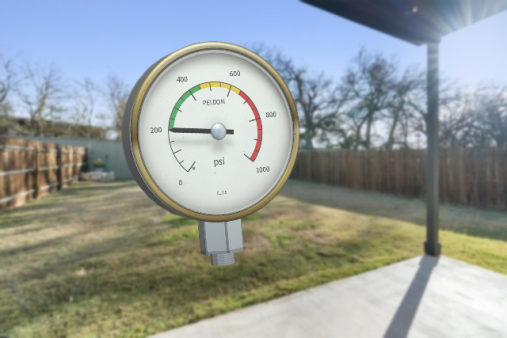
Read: value=200 unit=psi
